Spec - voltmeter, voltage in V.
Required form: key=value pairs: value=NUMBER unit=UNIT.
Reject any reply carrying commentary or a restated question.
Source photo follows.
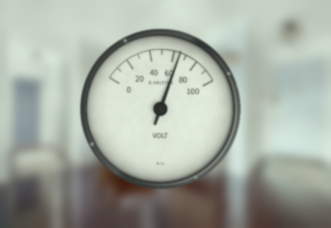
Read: value=65 unit=V
